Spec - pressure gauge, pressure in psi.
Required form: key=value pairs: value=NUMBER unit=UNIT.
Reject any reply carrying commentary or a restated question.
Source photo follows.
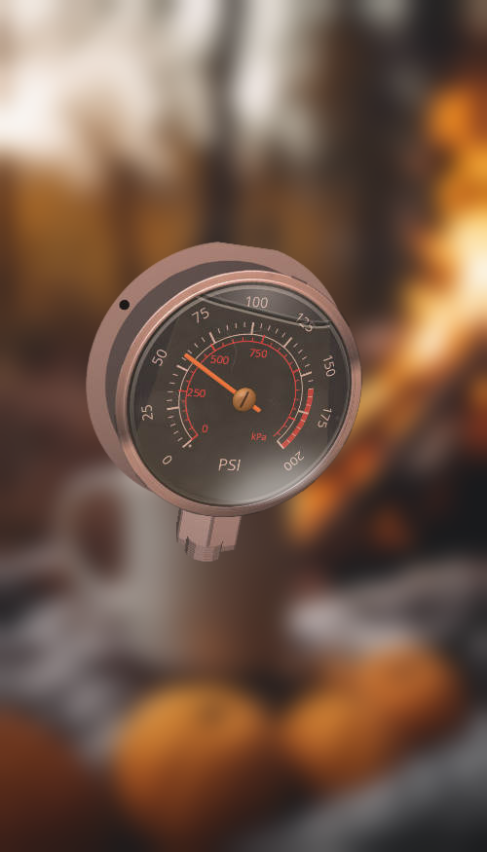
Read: value=57.5 unit=psi
